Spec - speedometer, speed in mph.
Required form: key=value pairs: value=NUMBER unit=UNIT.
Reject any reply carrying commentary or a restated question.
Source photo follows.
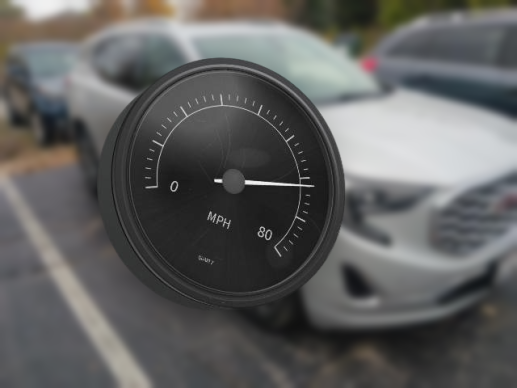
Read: value=62 unit=mph
